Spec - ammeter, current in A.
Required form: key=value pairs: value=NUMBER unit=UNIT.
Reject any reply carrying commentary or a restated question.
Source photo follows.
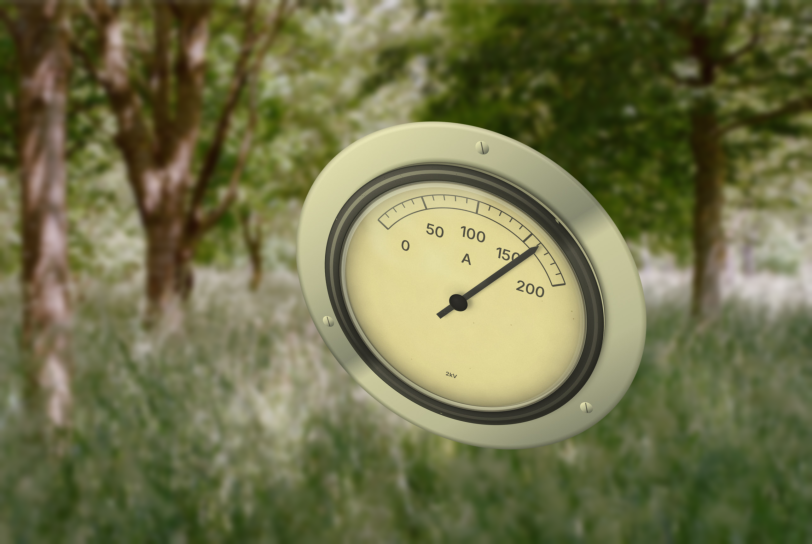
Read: value=160 unit=A
